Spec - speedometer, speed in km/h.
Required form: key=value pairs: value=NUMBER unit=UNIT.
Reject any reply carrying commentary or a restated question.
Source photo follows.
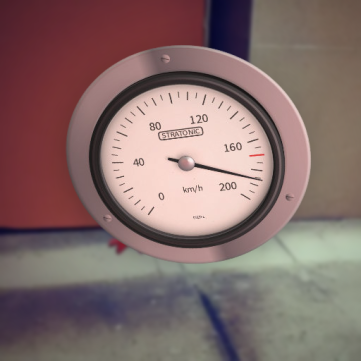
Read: value=185 unit=km/h
